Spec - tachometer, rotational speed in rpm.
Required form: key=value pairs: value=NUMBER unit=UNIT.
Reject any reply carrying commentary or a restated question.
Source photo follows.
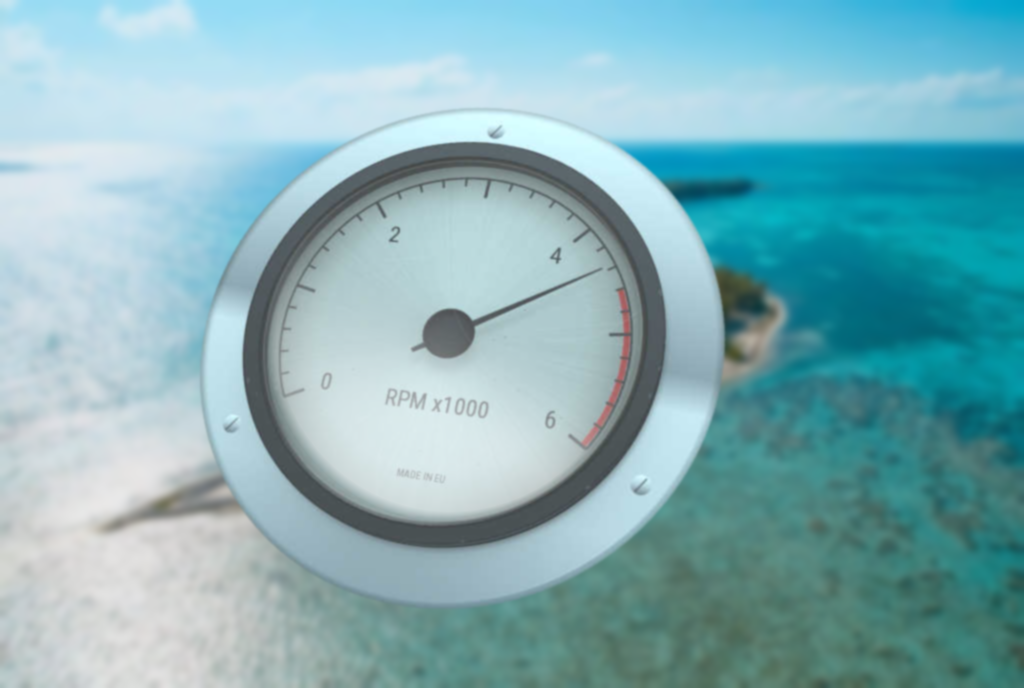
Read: value=4400 unit=rpm
